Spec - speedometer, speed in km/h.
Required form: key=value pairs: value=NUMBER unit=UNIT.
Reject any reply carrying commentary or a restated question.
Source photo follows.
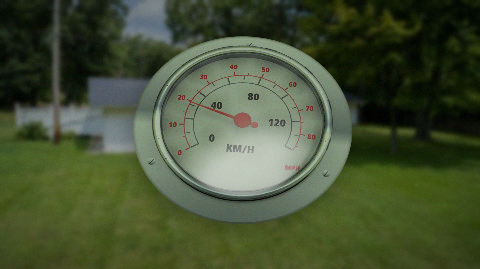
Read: value=30 unit=km/h
